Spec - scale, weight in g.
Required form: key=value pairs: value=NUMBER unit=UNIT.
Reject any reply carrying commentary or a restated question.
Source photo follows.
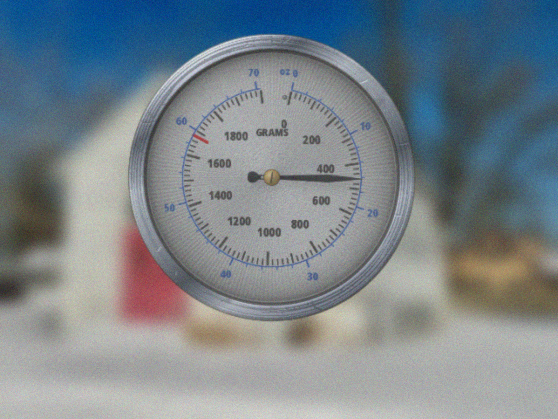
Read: value=460 unit=g
